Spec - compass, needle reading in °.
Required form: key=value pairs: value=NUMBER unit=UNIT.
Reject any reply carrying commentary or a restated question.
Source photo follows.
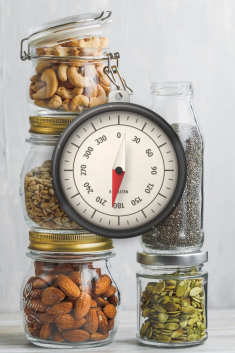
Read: value=190 unit=°
